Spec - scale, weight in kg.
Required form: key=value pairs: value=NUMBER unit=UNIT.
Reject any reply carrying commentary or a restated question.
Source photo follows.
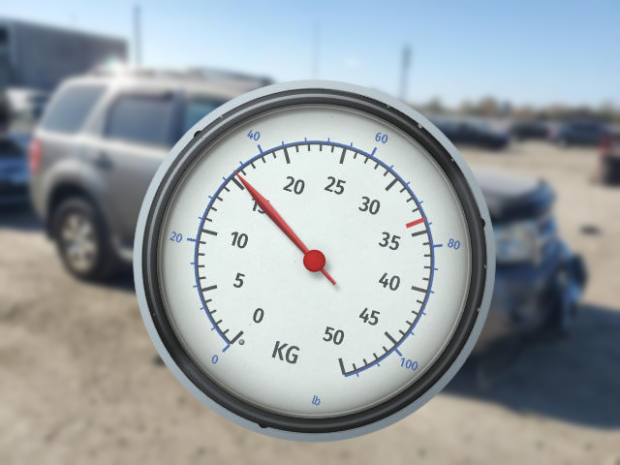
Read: value=15.5 unit=kg
